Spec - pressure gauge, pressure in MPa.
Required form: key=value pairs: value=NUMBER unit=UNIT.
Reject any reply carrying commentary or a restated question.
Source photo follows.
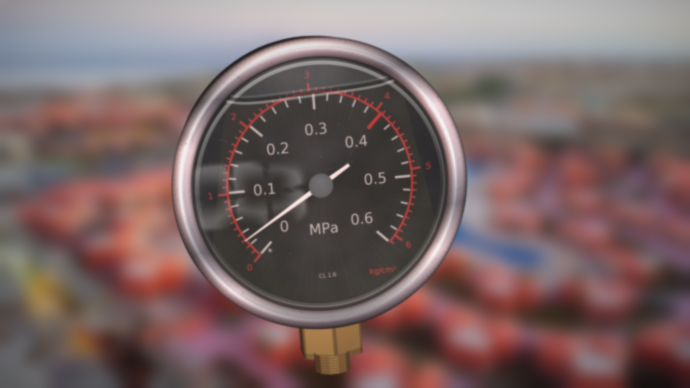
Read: value=0.03 unit=MPa
